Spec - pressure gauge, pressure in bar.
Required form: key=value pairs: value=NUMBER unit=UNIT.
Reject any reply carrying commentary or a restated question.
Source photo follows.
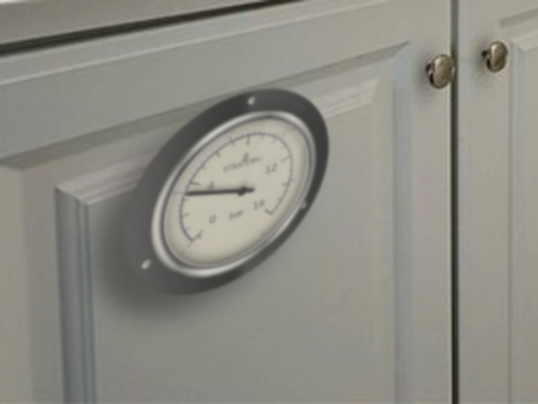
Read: value=3.5 unit=bar
